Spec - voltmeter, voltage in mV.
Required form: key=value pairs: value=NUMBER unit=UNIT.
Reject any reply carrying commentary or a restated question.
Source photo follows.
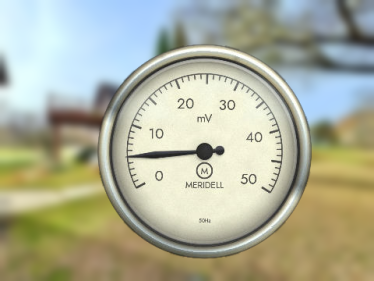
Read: value=5 unit=mV
